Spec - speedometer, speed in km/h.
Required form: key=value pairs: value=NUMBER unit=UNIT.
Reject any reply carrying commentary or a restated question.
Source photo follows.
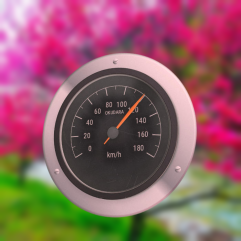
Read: value=120 unit=km/h
